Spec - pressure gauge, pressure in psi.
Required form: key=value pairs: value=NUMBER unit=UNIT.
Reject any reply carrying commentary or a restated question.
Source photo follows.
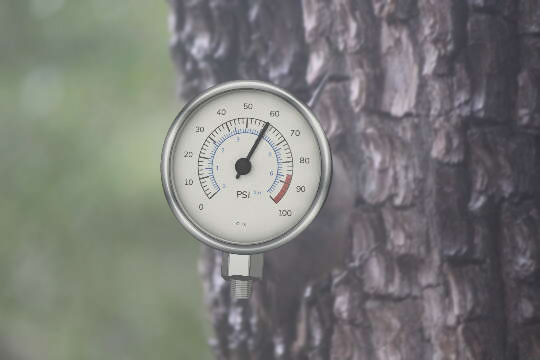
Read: value=60 unit=psi
